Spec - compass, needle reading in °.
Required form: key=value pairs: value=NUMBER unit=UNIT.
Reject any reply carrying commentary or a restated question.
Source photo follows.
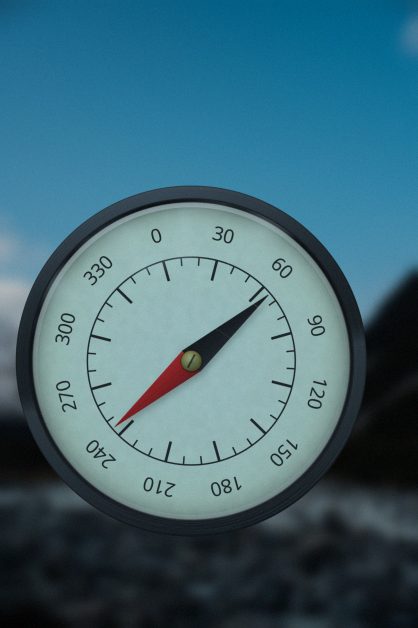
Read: value=245 unit=°
